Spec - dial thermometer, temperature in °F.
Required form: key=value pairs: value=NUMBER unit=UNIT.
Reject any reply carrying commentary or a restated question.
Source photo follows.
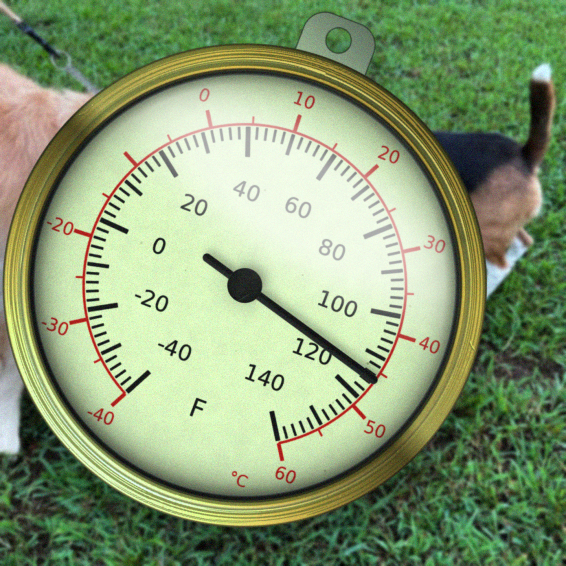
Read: value=115 unit=°F
